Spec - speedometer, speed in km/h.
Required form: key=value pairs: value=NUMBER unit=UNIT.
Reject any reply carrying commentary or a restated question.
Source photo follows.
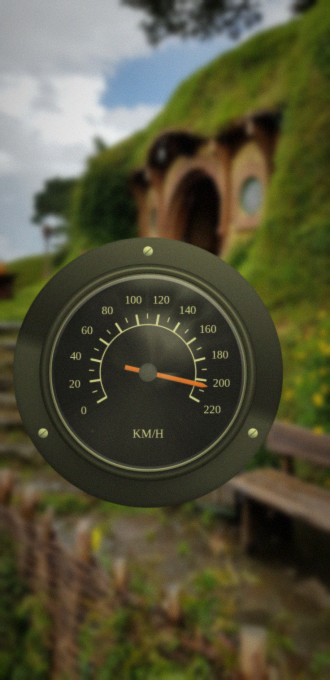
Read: value=205 unit=km/h
